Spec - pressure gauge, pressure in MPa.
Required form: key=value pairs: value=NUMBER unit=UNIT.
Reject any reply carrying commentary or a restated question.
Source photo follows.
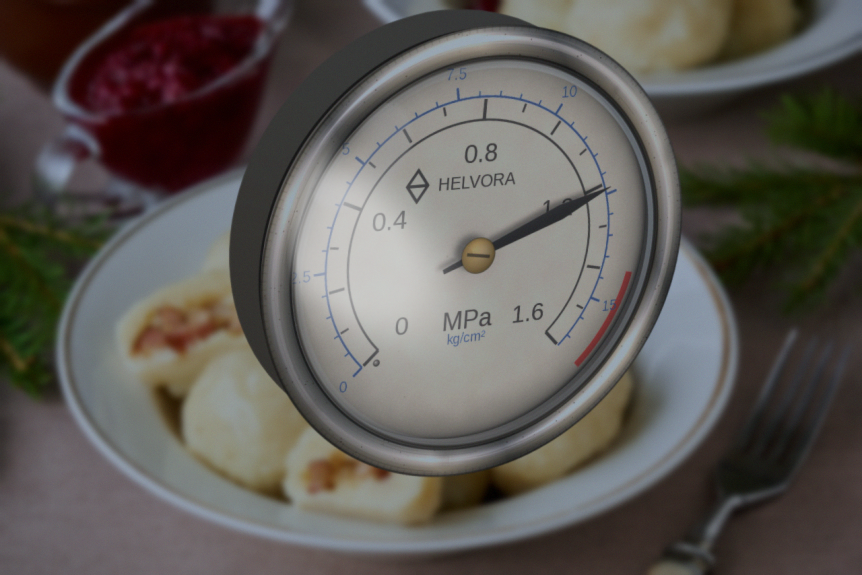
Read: value=1.2 unit=MPa
